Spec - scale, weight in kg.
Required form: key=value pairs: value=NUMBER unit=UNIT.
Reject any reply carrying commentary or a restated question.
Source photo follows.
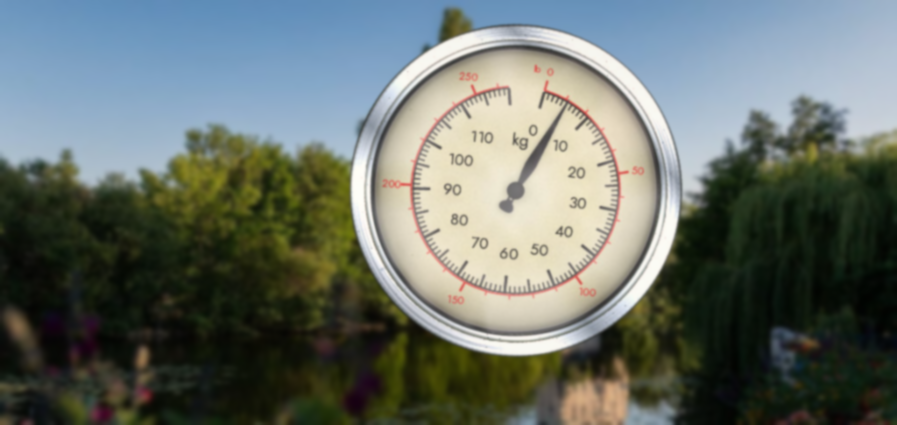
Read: value=5 unit=kg
